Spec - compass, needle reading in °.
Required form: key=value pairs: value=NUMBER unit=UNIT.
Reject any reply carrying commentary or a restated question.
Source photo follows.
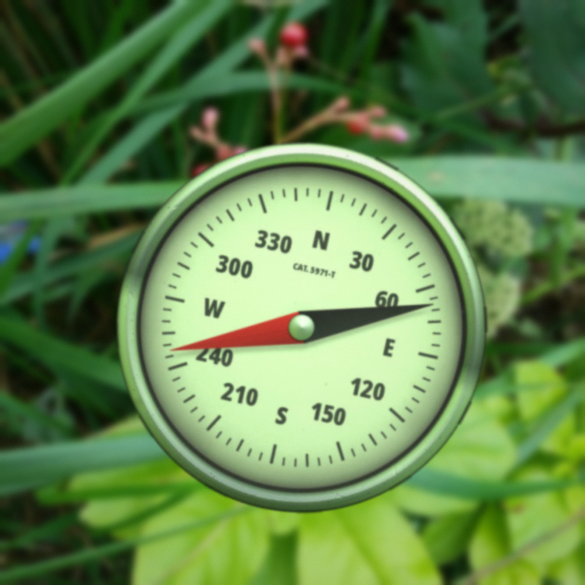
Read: value=247.5 unit=°
